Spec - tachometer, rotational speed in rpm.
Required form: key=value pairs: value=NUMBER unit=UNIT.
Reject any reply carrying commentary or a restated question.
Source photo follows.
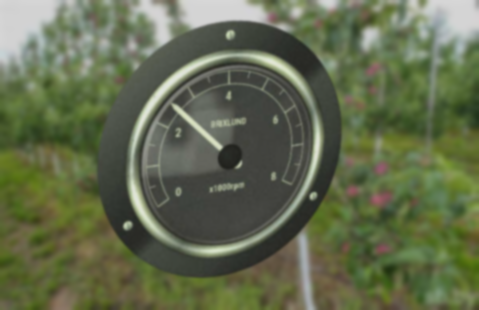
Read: value=2500 unit=rpm
